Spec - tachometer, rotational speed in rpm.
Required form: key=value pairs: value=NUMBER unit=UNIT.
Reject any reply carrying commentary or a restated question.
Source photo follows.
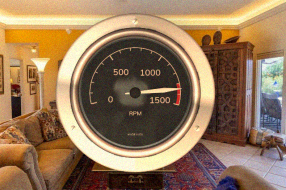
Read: value=1350 unit=rpm
